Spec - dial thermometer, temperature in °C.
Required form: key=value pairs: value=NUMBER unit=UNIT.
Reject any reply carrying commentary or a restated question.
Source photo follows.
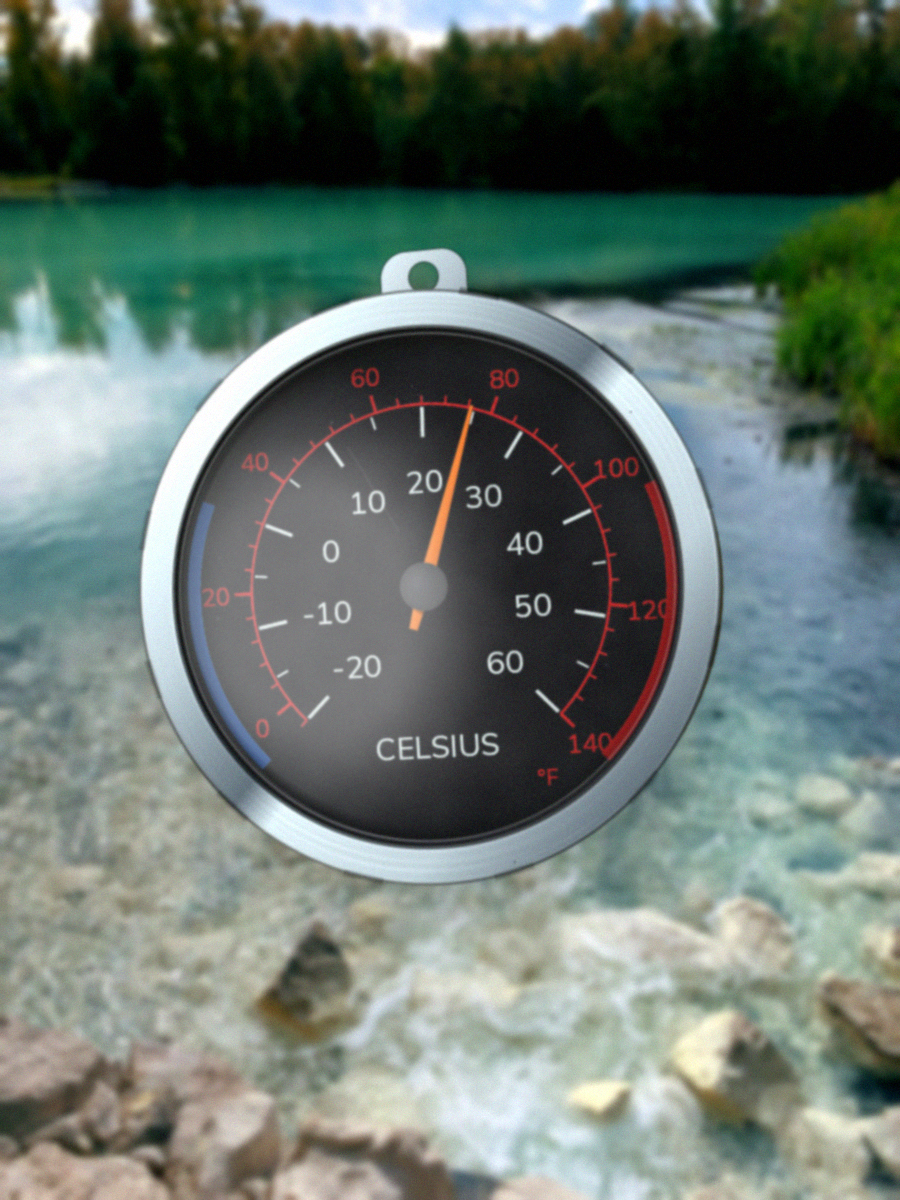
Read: value=25 unit=°C
